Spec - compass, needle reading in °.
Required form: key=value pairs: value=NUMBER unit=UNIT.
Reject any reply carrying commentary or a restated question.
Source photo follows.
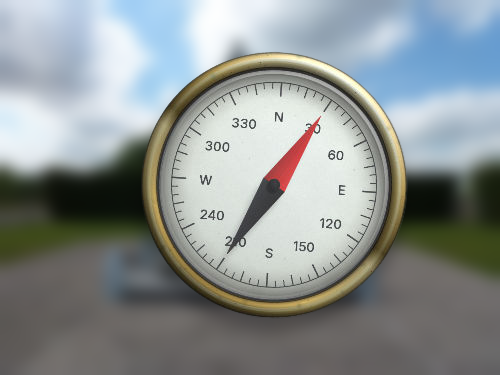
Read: value=30 unit=°
